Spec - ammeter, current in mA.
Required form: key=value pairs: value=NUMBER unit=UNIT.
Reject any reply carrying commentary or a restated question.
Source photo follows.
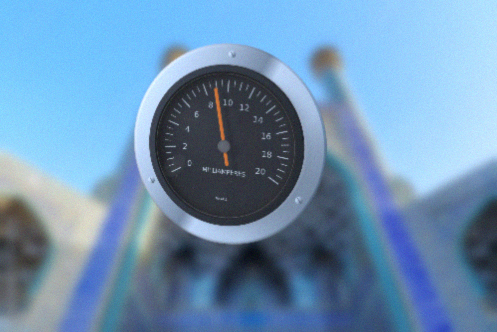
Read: value=9 unit=mA
